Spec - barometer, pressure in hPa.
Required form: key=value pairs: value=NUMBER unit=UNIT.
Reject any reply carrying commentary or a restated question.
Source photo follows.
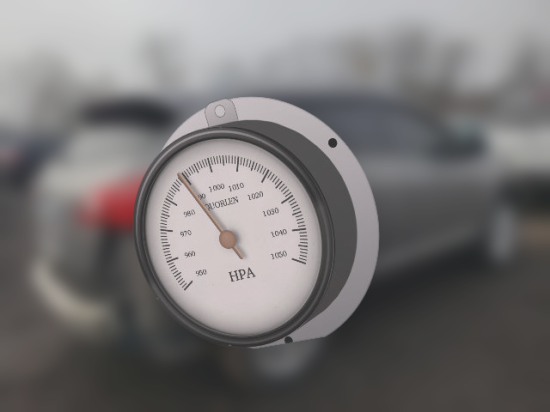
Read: value=990 unit=hPa
